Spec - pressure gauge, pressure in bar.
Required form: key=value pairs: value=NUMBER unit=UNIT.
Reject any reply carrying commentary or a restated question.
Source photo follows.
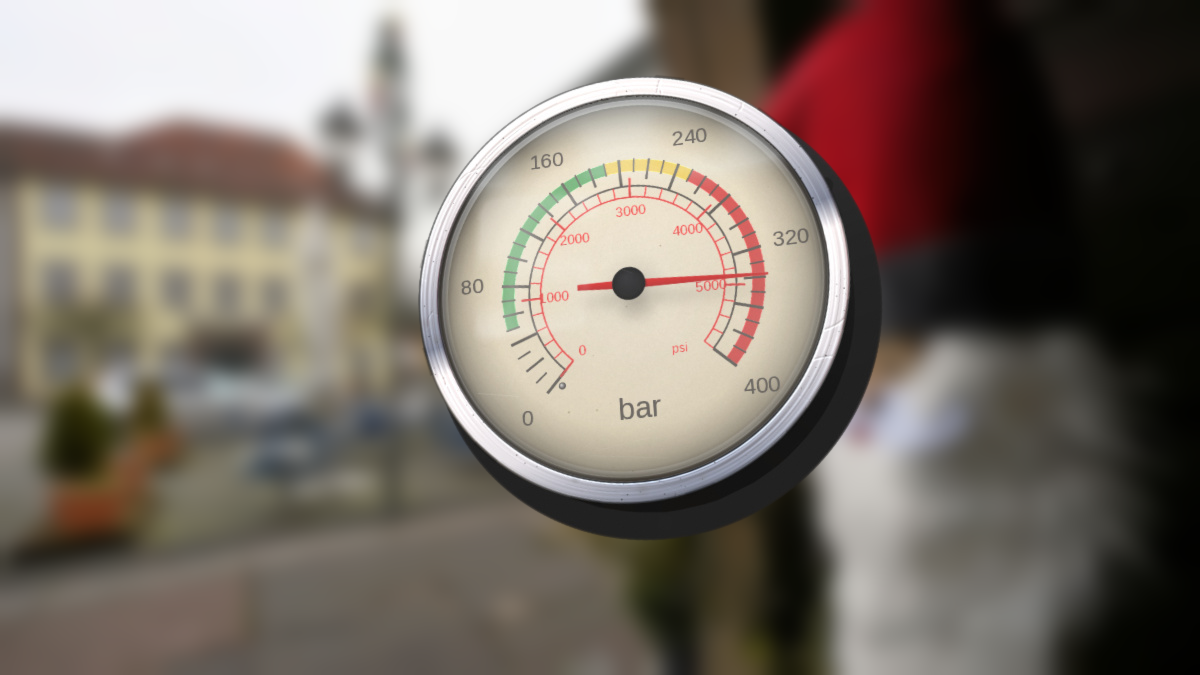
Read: value=340 unit=bar
